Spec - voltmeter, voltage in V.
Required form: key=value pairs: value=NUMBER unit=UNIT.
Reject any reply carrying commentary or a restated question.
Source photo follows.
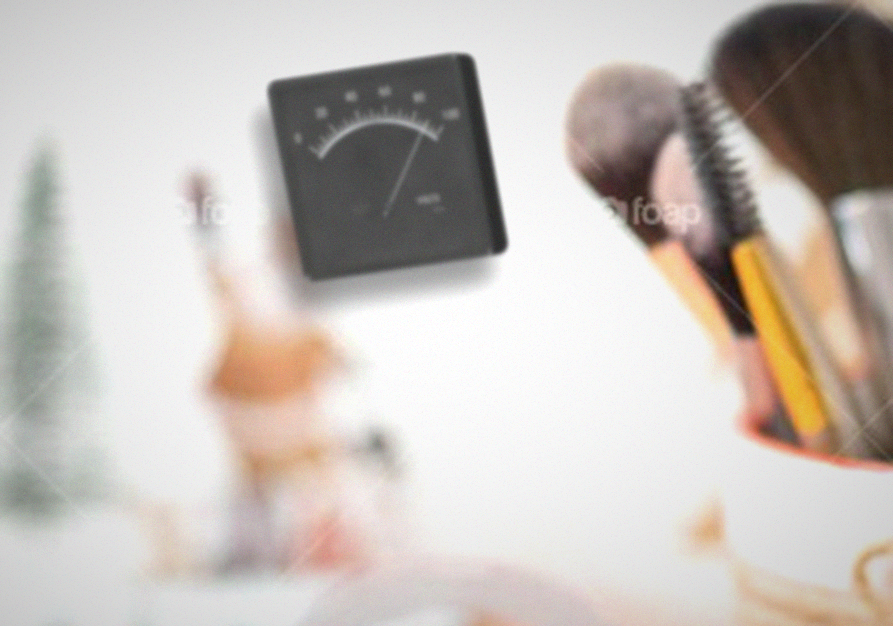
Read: value=90 unit=V
